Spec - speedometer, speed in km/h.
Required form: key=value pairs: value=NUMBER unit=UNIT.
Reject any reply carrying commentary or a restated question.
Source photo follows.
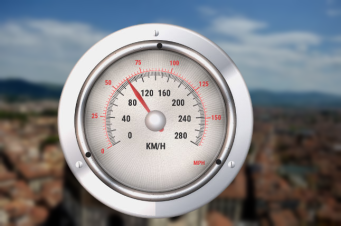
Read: value=100 unit=km/h
